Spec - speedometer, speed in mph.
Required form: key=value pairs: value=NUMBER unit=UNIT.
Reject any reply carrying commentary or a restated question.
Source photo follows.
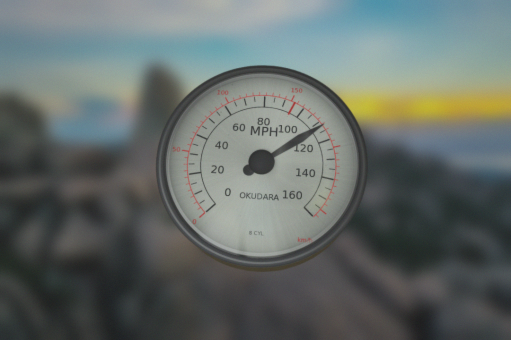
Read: value=112.5 unit=mph
